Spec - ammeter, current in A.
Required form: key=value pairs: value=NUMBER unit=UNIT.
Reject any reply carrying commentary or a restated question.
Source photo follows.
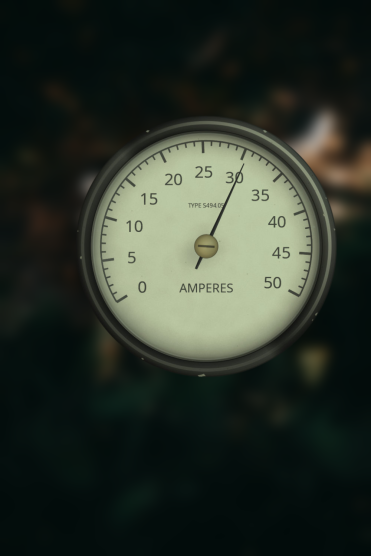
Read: value=30.5 unit=A
